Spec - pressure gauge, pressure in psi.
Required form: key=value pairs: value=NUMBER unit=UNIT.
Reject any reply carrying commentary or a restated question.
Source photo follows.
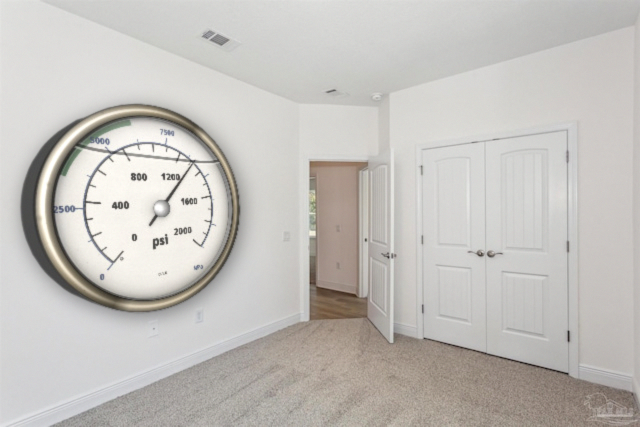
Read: value=1300 unit=psi
